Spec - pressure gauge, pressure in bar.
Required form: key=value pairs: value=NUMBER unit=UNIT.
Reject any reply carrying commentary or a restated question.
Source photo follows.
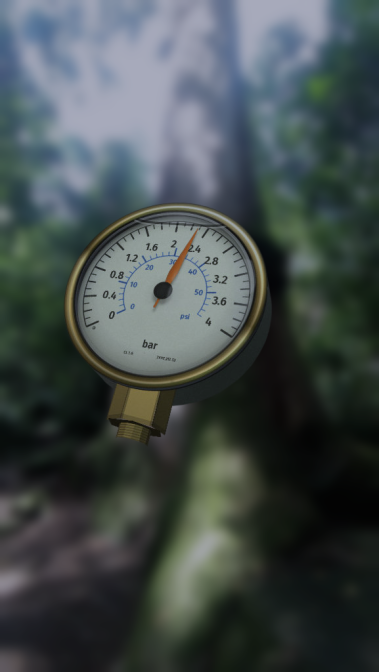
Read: value=2.3 unit=bar
